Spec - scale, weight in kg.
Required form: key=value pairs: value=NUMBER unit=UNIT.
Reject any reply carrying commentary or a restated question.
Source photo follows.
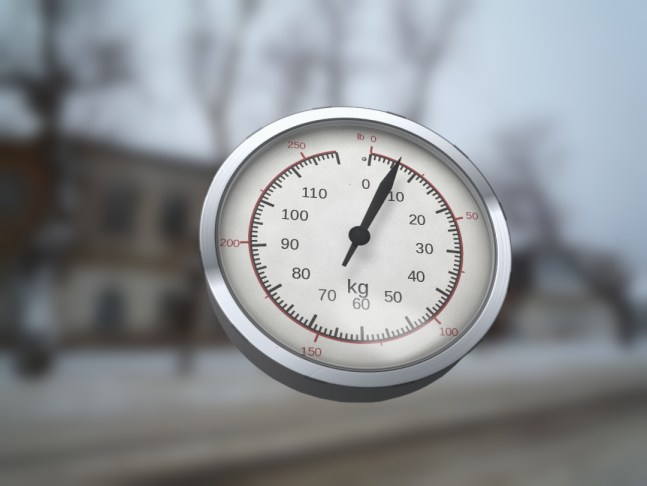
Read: value=6 unit=kg
